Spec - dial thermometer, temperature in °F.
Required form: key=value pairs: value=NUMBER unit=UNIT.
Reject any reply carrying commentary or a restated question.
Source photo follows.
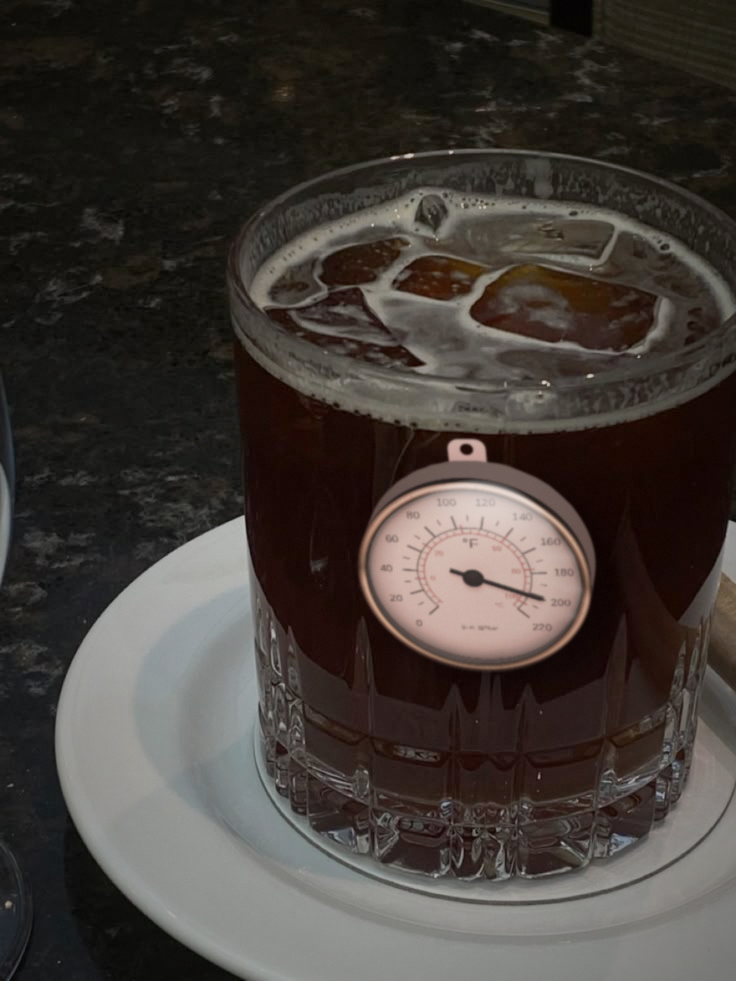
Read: value=200 unit=°F
